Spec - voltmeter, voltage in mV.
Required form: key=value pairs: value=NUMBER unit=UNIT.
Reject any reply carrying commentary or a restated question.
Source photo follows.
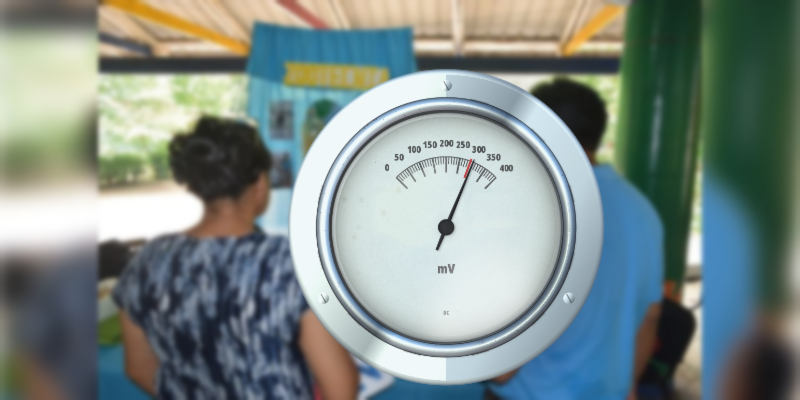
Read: value=300 unit=mV
